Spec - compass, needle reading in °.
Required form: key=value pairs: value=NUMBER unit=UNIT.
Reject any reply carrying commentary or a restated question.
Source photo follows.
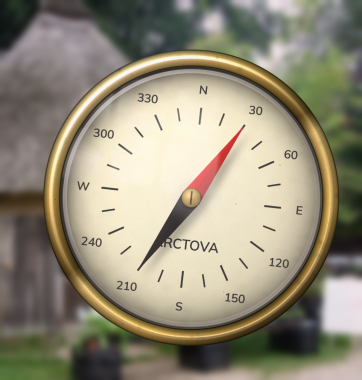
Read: value=30 unit=°
